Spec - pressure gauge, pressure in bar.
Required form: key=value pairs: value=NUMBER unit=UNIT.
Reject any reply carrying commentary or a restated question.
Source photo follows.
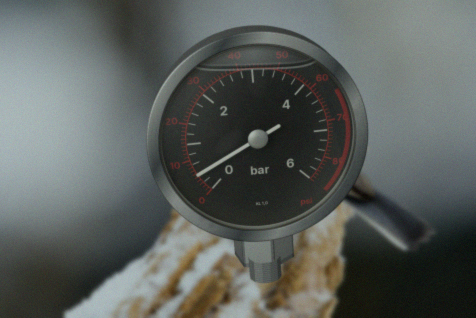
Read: value=0.4 unit=bar
